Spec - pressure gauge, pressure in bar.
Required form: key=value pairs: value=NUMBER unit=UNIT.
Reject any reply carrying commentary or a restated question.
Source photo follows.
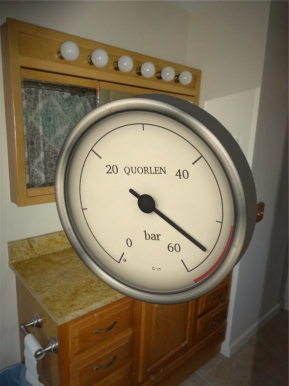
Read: value=55 unit=bar
